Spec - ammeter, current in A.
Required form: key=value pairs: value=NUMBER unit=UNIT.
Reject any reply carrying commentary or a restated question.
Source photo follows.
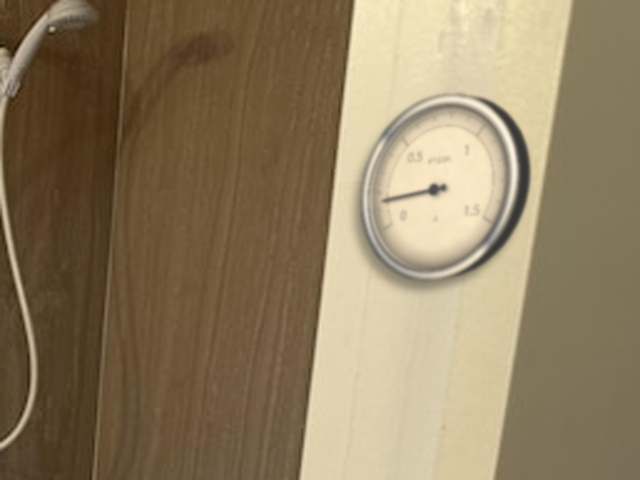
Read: value=0.15 unit=A
